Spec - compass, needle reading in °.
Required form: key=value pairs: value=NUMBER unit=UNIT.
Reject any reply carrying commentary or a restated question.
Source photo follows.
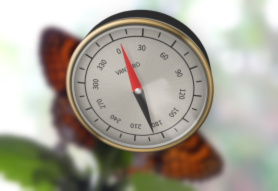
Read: value=7.5 unit=°
